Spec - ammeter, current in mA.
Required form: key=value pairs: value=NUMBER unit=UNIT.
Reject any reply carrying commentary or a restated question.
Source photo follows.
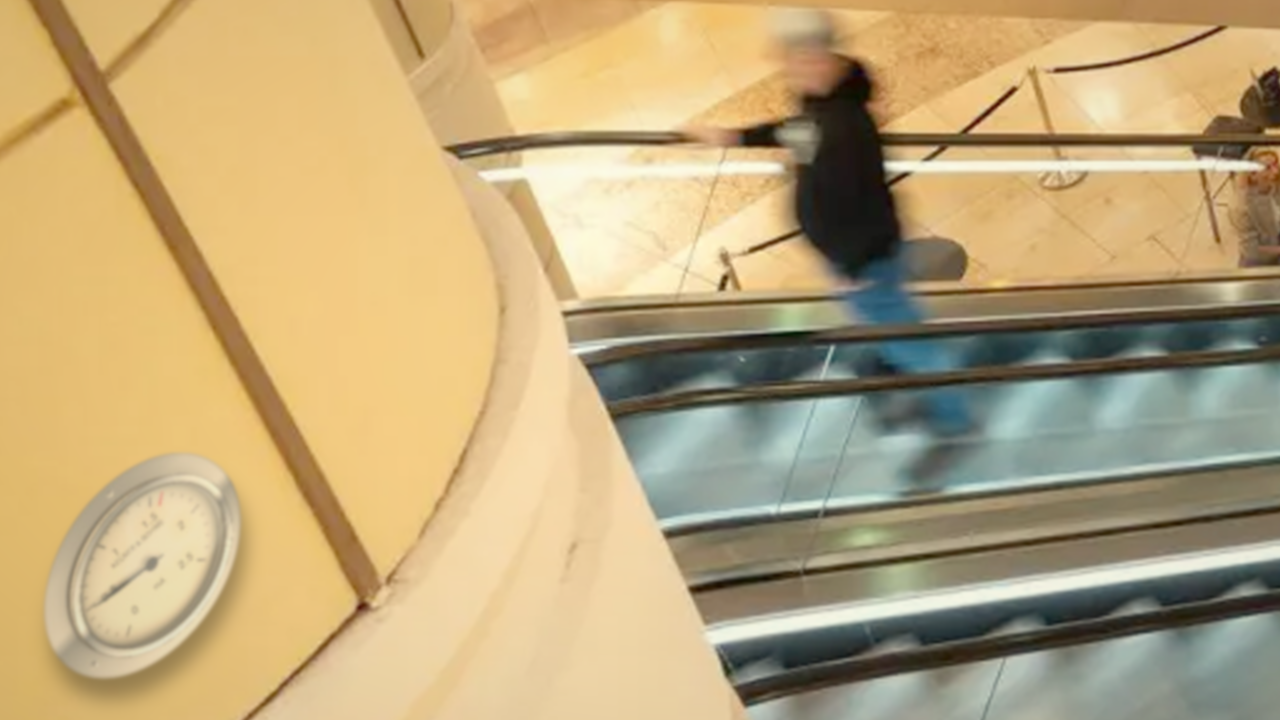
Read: value=0.5 unit=mA
